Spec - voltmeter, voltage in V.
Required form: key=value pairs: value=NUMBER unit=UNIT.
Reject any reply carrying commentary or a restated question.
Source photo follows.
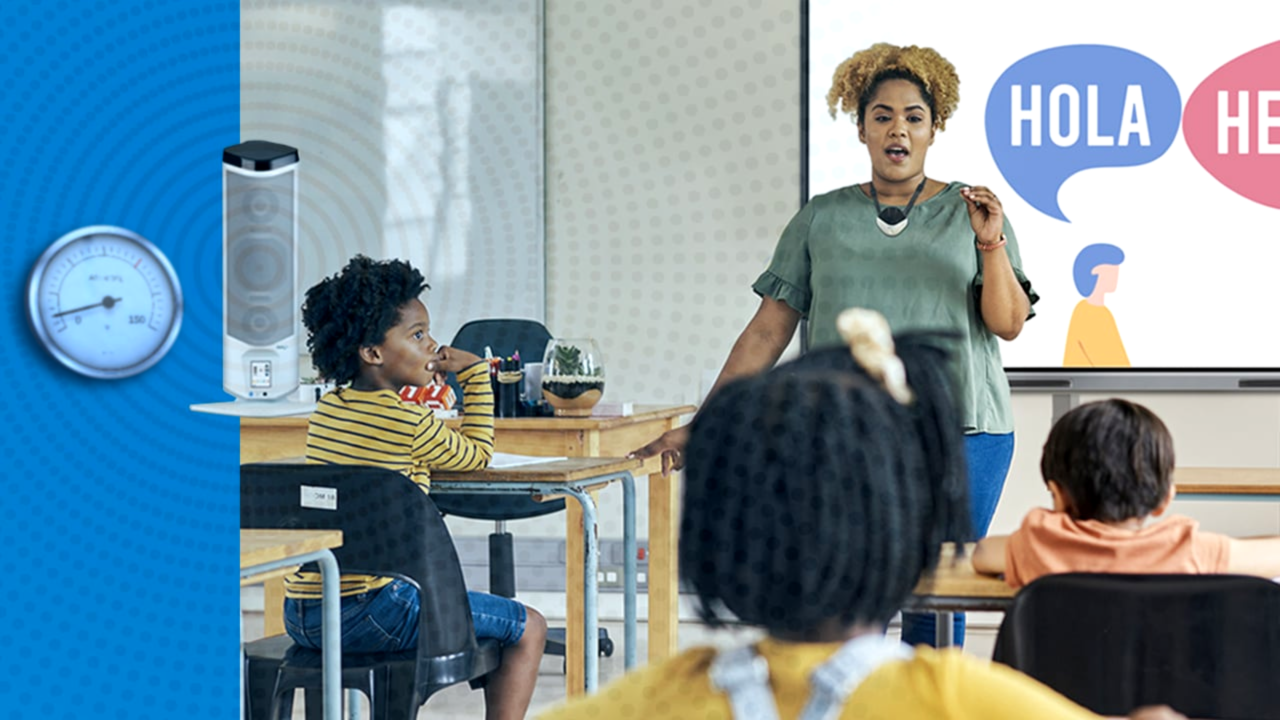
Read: value=10 unit=V
